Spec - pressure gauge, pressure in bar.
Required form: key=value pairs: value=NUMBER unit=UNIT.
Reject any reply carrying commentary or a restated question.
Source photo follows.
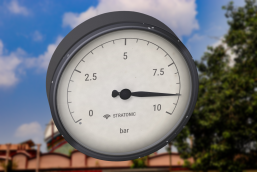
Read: value=9 unit=bar
